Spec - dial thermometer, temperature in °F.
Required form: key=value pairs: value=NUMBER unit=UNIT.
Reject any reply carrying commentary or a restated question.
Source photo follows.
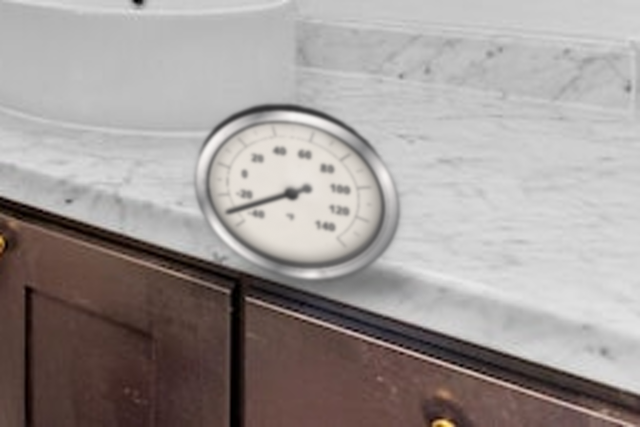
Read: value=-30 unit=°F
